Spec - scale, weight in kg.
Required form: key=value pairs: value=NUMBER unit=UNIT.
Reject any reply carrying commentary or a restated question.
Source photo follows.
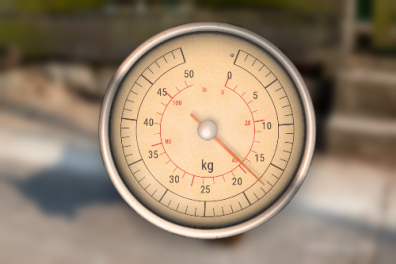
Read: value=17.5 unit=kg
